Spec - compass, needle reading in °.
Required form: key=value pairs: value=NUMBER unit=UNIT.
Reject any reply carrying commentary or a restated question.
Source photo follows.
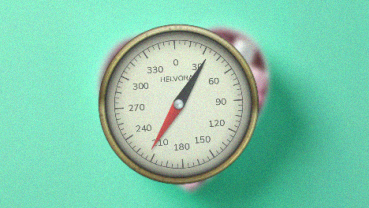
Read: value=215 unit=°
